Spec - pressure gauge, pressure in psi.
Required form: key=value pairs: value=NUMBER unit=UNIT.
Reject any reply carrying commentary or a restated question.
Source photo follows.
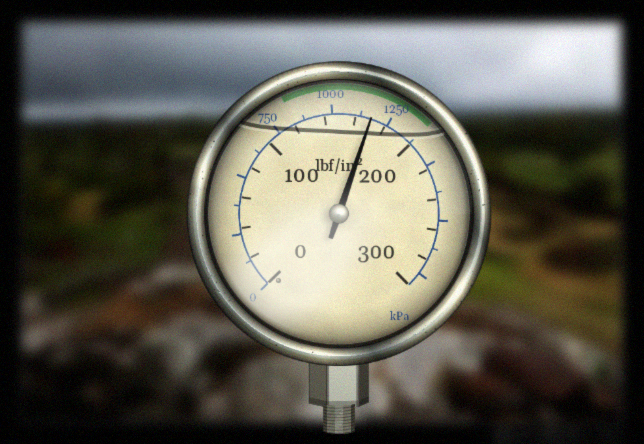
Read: value=170 unit=psi
